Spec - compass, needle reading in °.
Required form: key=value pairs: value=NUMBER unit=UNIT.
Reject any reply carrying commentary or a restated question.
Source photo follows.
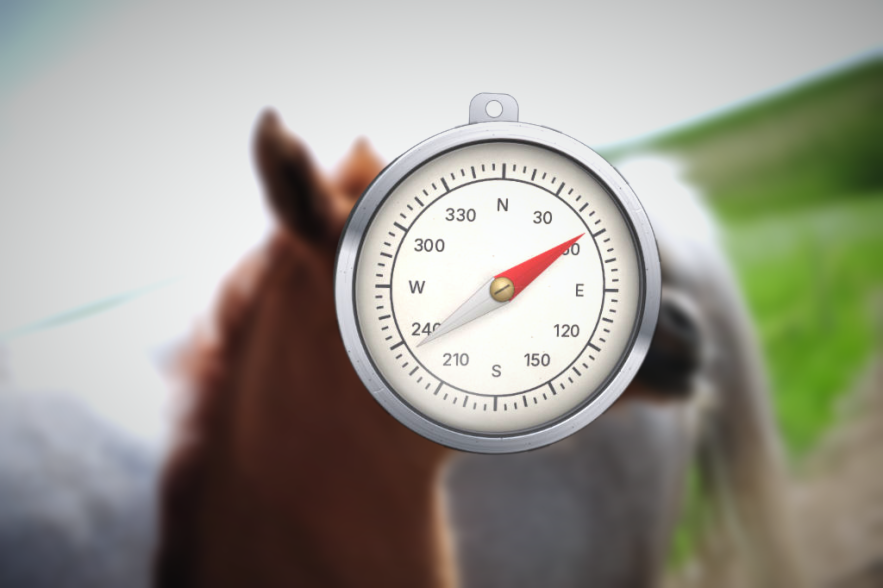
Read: value=55 unit=°
